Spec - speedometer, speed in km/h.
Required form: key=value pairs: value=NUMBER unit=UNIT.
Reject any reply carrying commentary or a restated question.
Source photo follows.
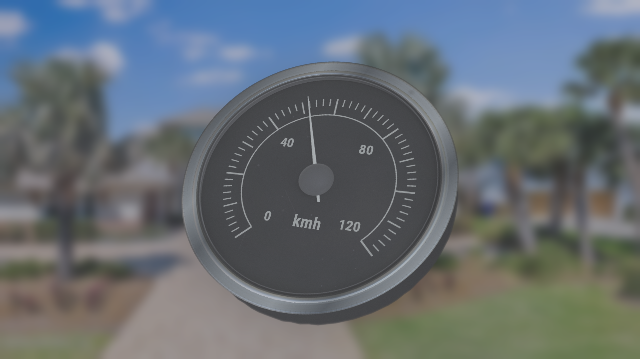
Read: value=52 unit=km/h
